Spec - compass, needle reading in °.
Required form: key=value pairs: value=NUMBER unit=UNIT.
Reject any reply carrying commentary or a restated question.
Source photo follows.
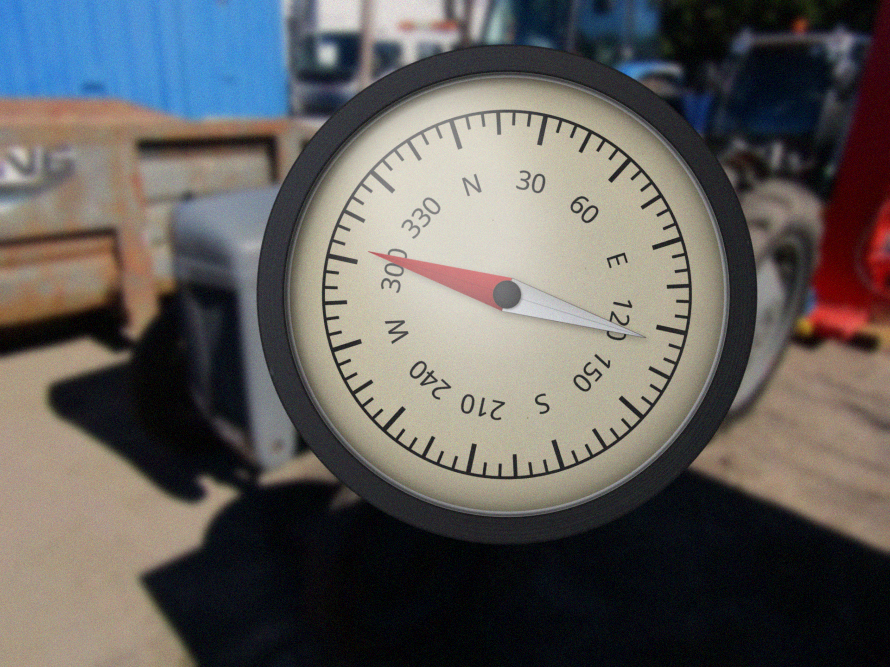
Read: value=305 unit=°
